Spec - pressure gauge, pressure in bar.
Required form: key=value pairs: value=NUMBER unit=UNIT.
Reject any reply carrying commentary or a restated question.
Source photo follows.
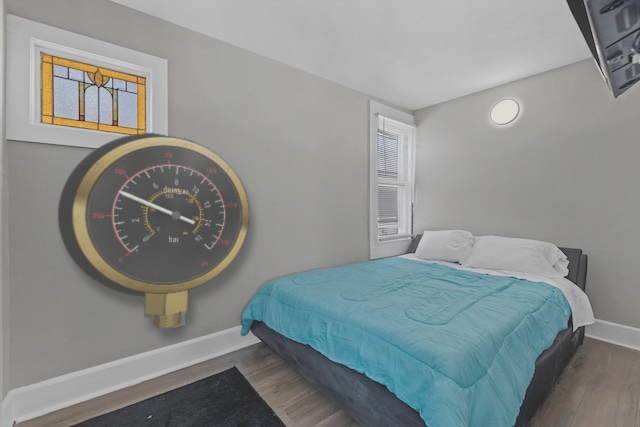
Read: value=4 unit=bar
